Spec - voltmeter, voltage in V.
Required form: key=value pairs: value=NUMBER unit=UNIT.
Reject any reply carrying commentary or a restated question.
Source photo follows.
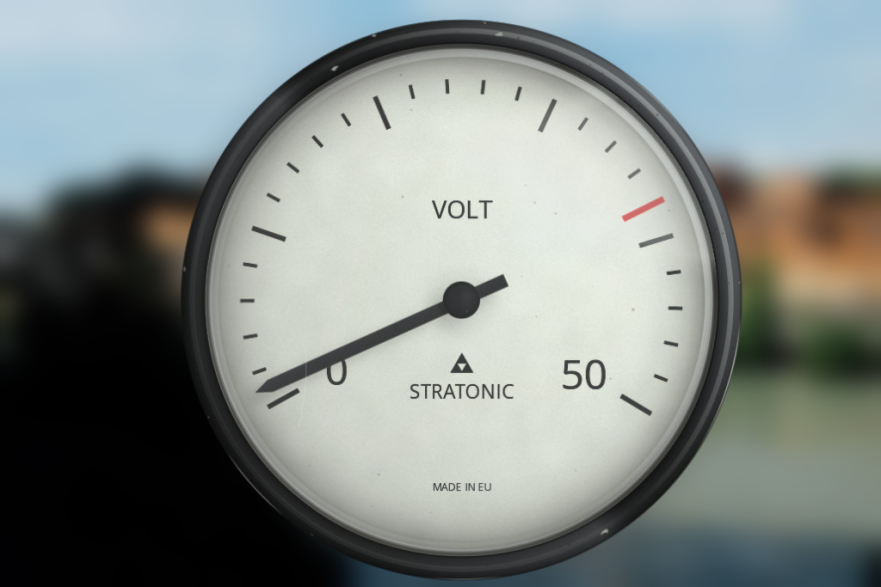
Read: value=1 unit=V
